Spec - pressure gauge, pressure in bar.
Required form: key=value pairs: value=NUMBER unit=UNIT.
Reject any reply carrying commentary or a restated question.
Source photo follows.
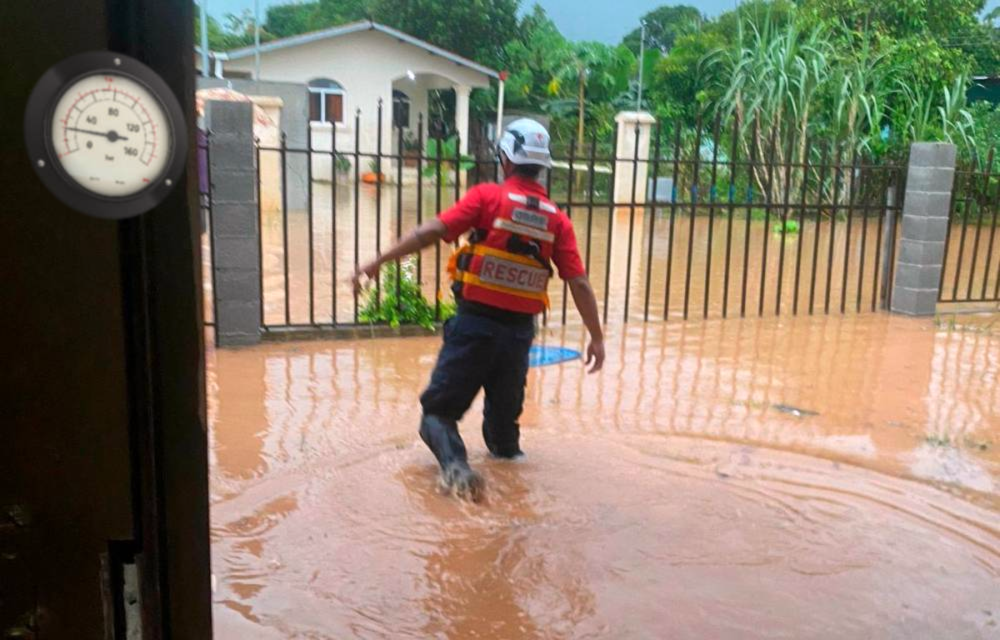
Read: value=20 unit=bar
